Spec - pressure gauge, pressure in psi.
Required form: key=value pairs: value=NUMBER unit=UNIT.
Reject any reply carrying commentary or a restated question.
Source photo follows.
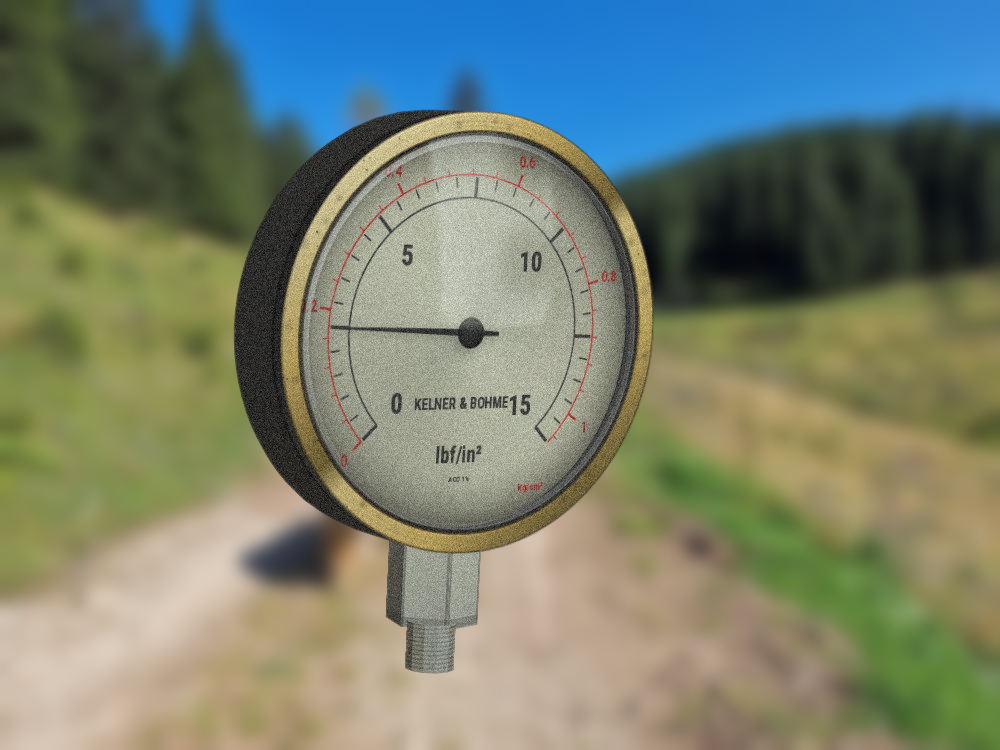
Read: value=2.5 unit=psi
